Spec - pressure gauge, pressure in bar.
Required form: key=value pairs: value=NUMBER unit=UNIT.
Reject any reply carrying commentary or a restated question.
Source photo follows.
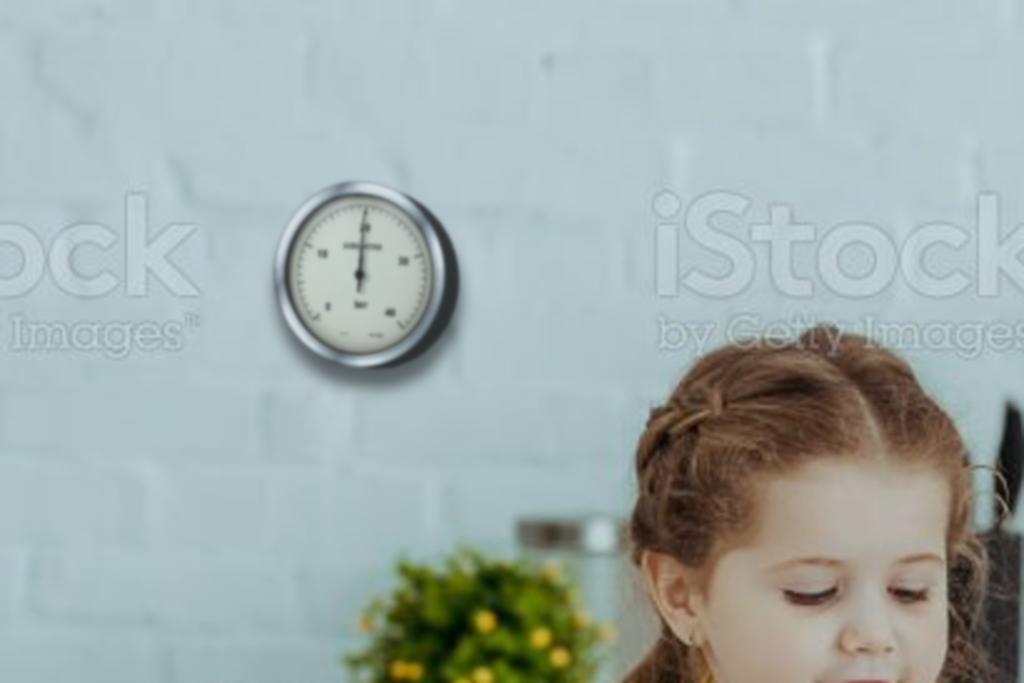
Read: value=20 unit=bar
